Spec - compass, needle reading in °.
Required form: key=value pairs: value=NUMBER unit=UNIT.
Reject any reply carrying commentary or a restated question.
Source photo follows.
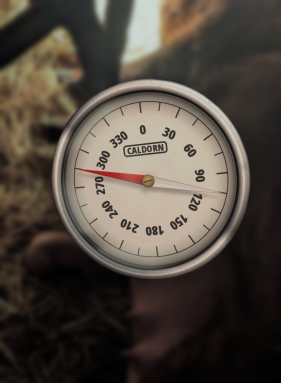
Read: value=285 unit=°
